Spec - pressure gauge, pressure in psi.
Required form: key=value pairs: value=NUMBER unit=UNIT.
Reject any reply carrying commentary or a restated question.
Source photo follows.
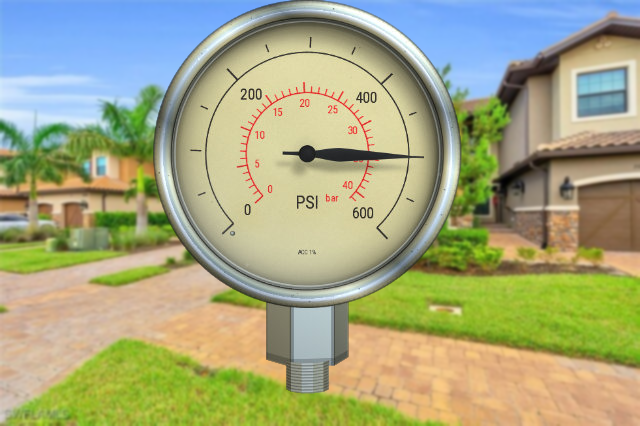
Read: value=500 unit=psi
